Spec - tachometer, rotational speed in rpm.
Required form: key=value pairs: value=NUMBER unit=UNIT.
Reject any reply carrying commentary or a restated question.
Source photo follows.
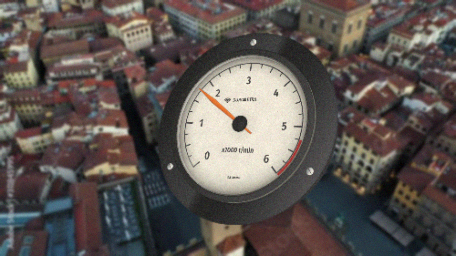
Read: value=1750 unit=rpm
